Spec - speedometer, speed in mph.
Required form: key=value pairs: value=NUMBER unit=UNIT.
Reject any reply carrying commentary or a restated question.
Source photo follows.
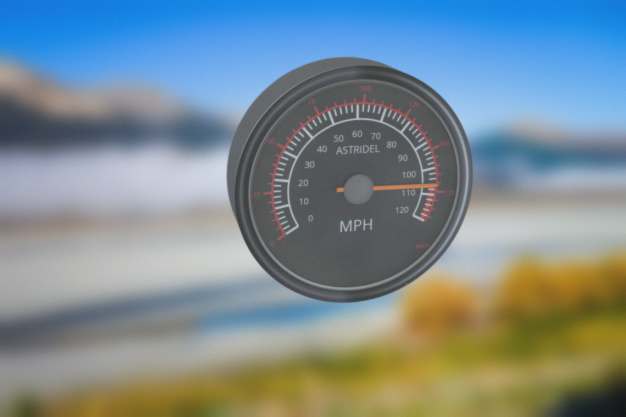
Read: value=106 unit=mph
